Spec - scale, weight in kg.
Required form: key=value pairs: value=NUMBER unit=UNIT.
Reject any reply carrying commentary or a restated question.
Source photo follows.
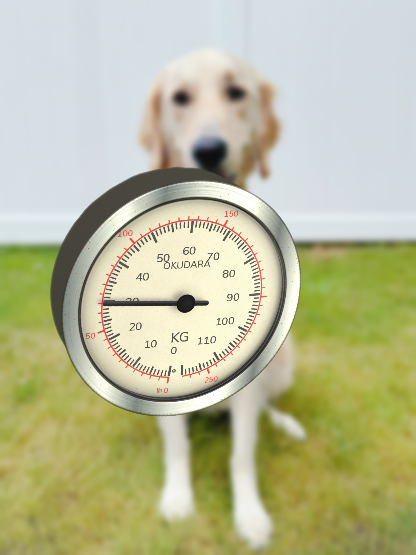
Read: value=30 unit=kg
